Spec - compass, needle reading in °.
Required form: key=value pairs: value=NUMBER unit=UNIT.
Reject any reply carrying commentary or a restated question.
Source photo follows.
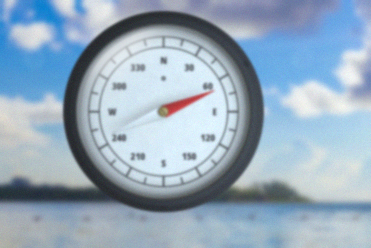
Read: value=67.5 unit=°
